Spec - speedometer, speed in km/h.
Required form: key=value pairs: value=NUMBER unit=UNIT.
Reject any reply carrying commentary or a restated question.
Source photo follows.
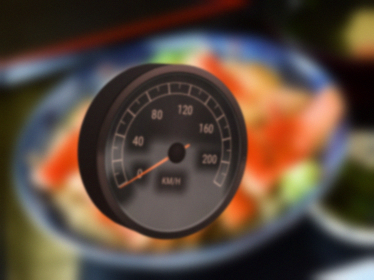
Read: value=0 unit=km/h
